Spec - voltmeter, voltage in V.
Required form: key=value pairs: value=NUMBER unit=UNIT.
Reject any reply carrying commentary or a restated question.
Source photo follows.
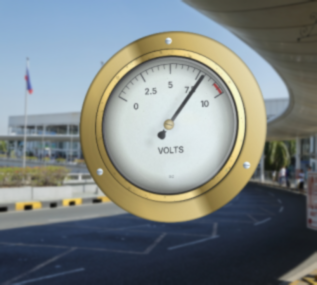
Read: value=8 unit=V
